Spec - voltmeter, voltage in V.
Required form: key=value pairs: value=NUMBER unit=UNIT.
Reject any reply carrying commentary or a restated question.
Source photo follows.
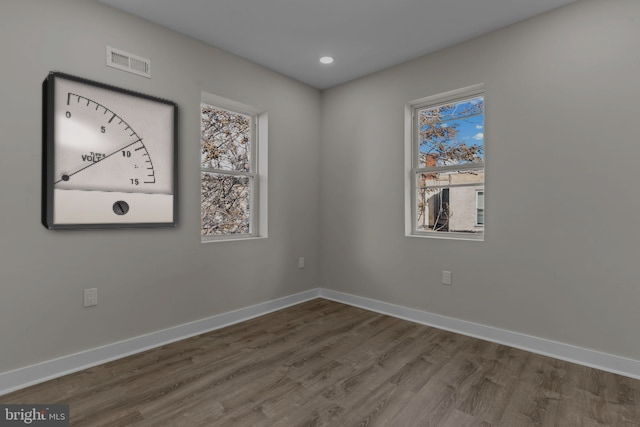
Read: value=9 unit=V
